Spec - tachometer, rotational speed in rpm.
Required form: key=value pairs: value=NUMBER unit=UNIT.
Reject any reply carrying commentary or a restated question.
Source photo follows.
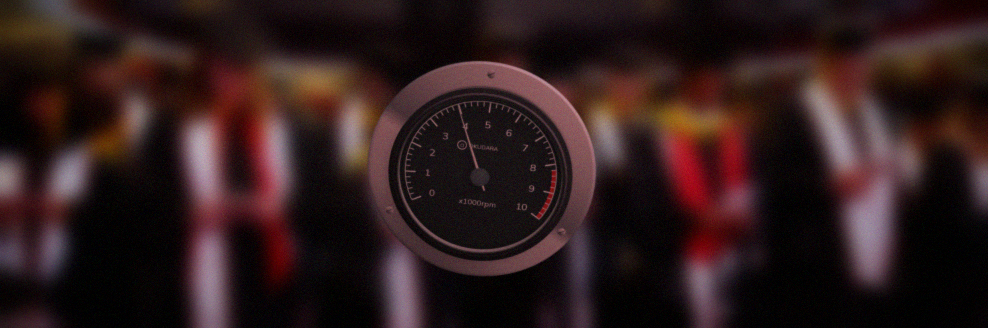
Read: value=4000 unit=rpm
